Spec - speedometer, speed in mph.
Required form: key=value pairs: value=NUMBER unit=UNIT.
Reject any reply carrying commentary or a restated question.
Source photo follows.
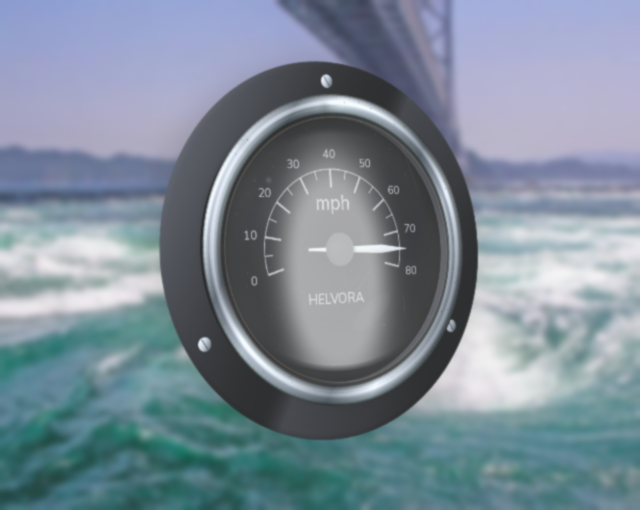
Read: value=75 unit=mph
